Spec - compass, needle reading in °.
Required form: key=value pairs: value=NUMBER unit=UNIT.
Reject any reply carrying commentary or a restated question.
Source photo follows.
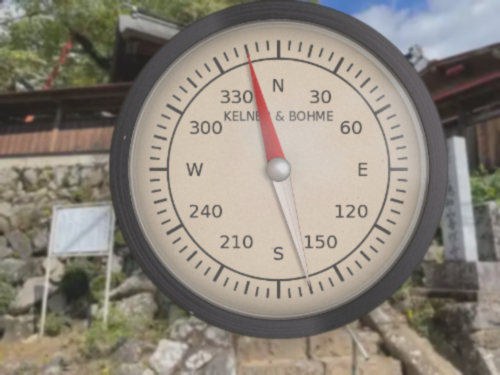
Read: value=345 unit=°
